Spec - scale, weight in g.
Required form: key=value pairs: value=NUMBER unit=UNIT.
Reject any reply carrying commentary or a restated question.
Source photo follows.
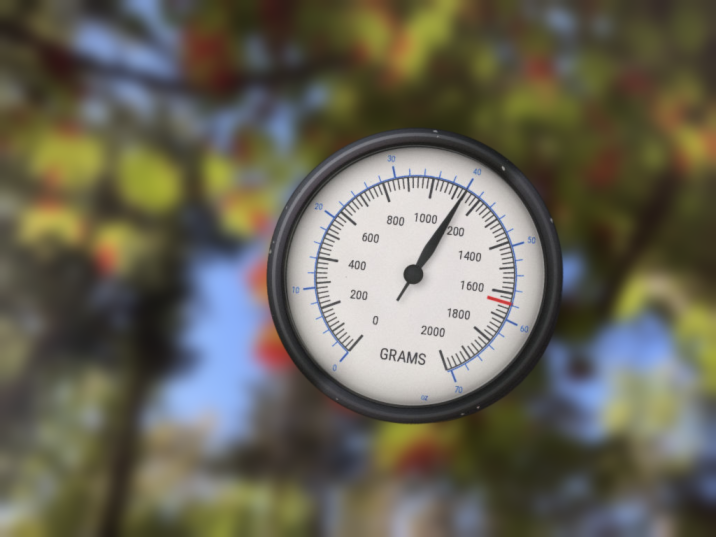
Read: value=1140 unit=g
